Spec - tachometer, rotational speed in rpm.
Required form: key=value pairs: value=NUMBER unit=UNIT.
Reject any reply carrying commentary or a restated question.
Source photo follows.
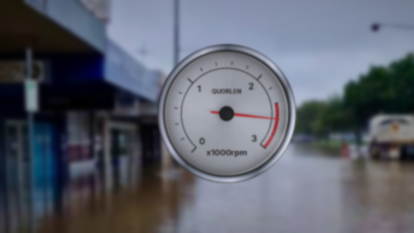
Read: value=2600 unit=rpm
